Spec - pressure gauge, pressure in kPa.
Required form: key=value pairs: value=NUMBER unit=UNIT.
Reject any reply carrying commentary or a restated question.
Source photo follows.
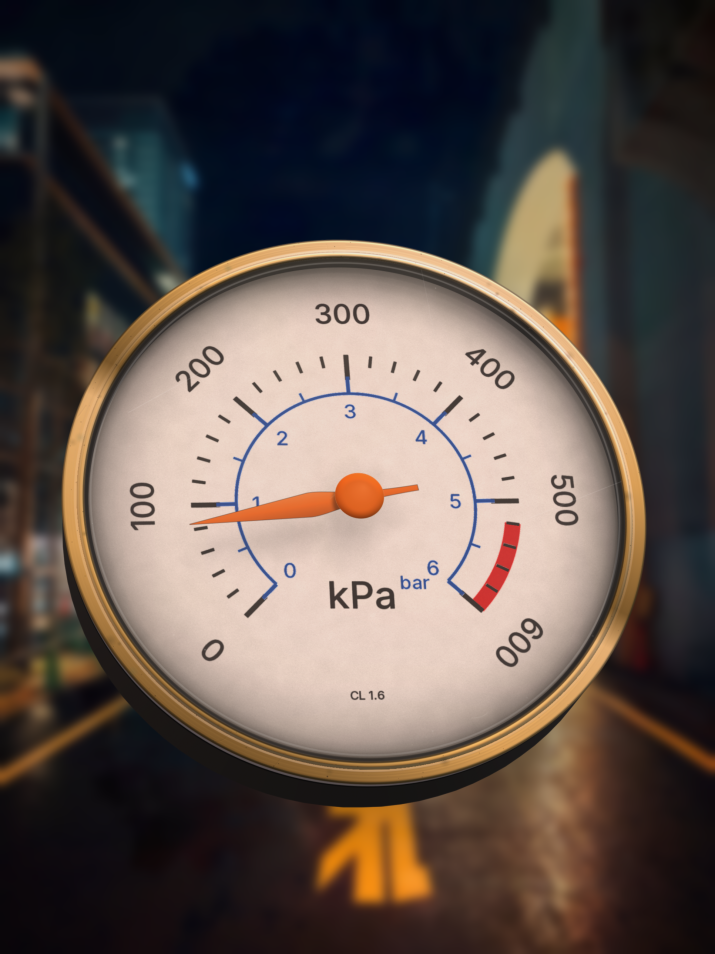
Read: value=80 unit=kPa
